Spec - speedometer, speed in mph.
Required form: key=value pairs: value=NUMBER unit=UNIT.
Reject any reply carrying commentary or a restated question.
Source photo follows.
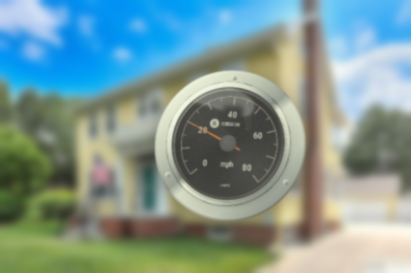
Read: value=20 unit=mph
